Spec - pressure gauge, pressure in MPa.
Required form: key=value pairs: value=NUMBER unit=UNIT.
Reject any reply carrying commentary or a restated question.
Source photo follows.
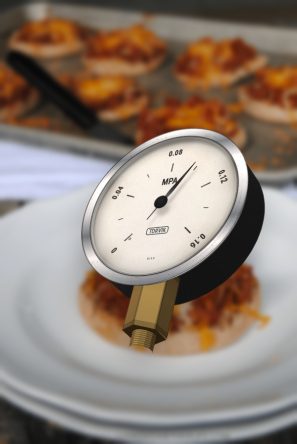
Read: value=0.1 unit=MPa
